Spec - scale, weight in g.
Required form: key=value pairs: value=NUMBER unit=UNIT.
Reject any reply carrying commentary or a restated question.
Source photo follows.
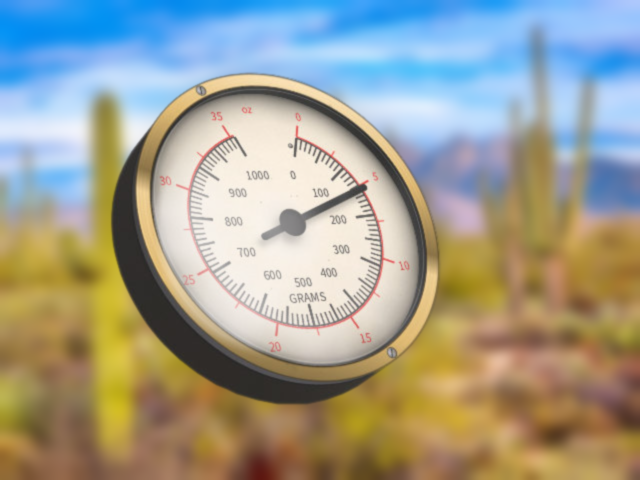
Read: value=150 unit=g
